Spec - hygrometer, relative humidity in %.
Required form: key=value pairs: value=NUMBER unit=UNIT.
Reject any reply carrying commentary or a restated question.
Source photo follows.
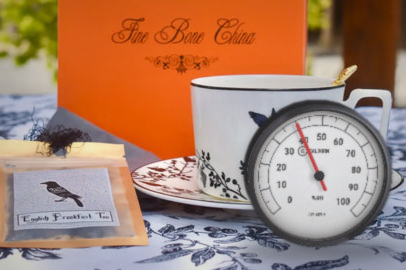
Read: value=40 unit=%
